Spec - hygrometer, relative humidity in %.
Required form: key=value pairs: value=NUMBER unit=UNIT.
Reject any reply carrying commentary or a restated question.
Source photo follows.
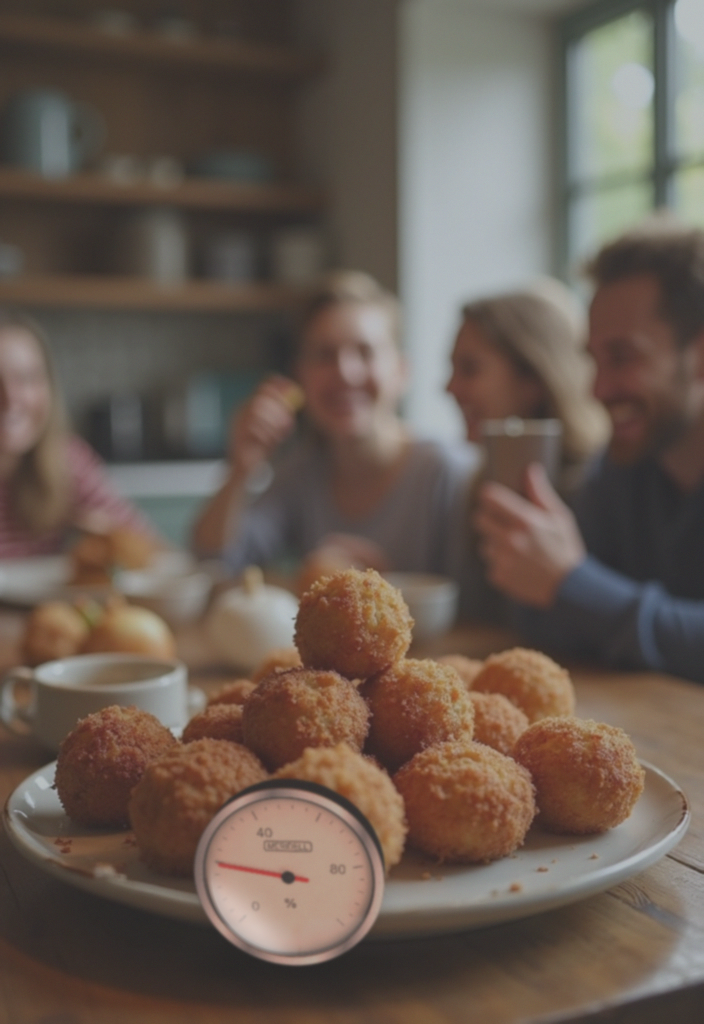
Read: value=20 unit=%
